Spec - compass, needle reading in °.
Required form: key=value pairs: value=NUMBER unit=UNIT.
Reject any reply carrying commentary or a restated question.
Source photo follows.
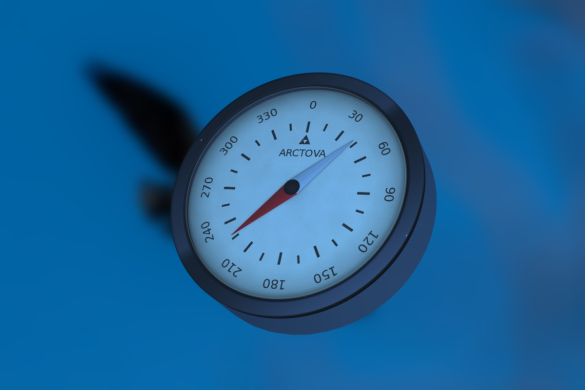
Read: value=225 unit=°
